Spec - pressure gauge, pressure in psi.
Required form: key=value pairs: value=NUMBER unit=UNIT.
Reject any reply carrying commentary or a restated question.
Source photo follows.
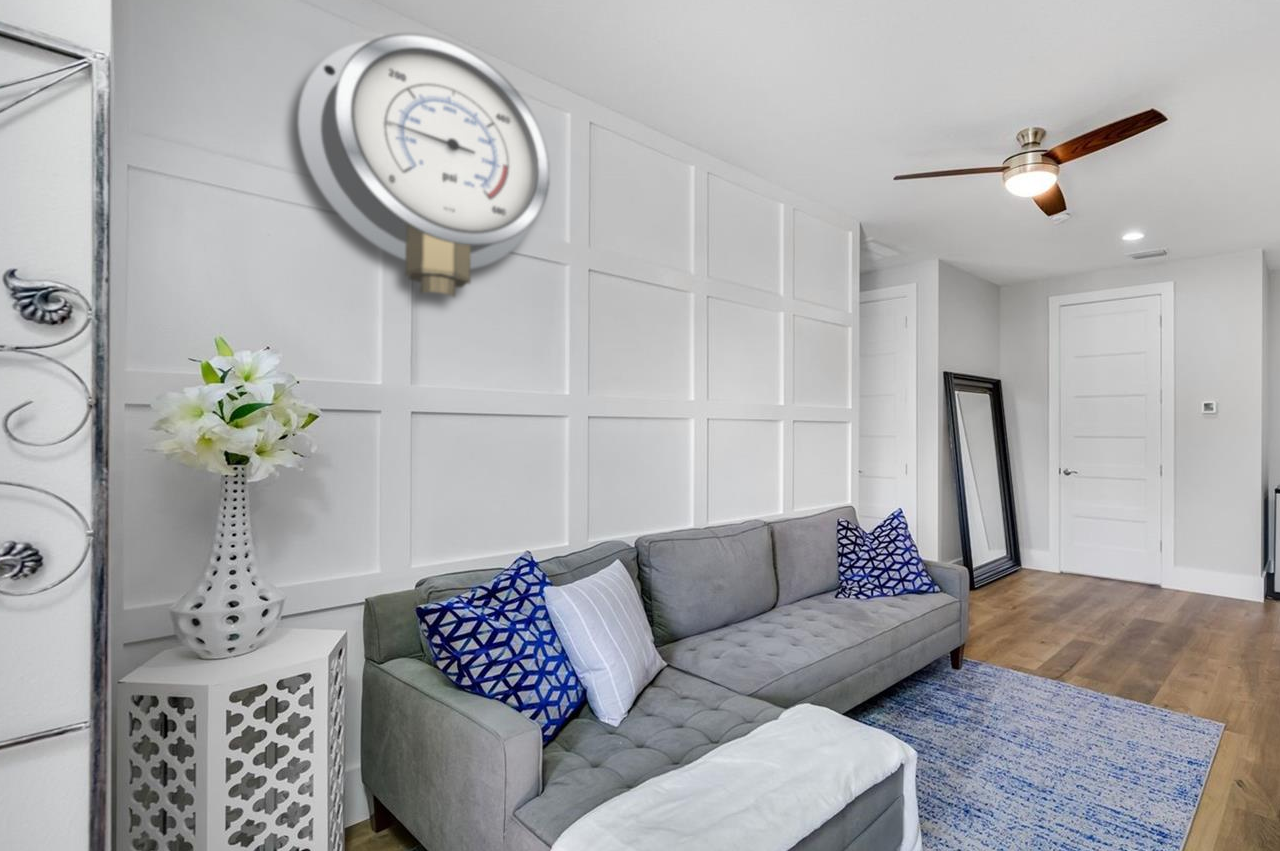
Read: value=100 unit=psi
